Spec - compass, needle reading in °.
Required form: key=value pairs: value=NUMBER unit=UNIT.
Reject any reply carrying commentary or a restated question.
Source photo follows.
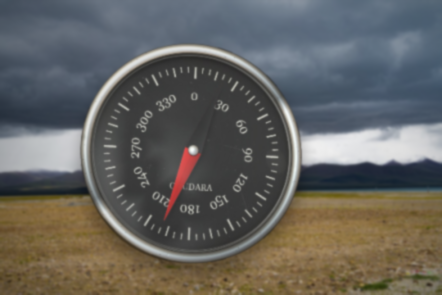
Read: value=200 unit=°
